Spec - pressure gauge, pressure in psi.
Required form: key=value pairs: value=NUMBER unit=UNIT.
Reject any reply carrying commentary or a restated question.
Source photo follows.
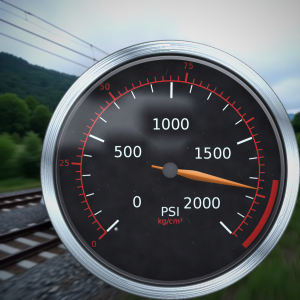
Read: value=1750 unit=psi
